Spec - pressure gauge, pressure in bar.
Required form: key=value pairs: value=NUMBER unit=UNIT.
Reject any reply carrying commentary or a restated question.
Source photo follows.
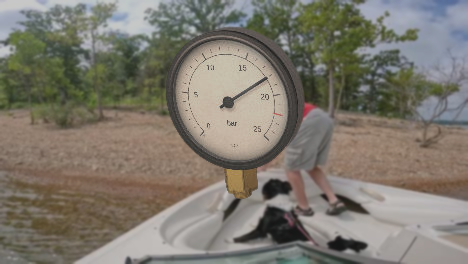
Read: value=18 unit=bar
